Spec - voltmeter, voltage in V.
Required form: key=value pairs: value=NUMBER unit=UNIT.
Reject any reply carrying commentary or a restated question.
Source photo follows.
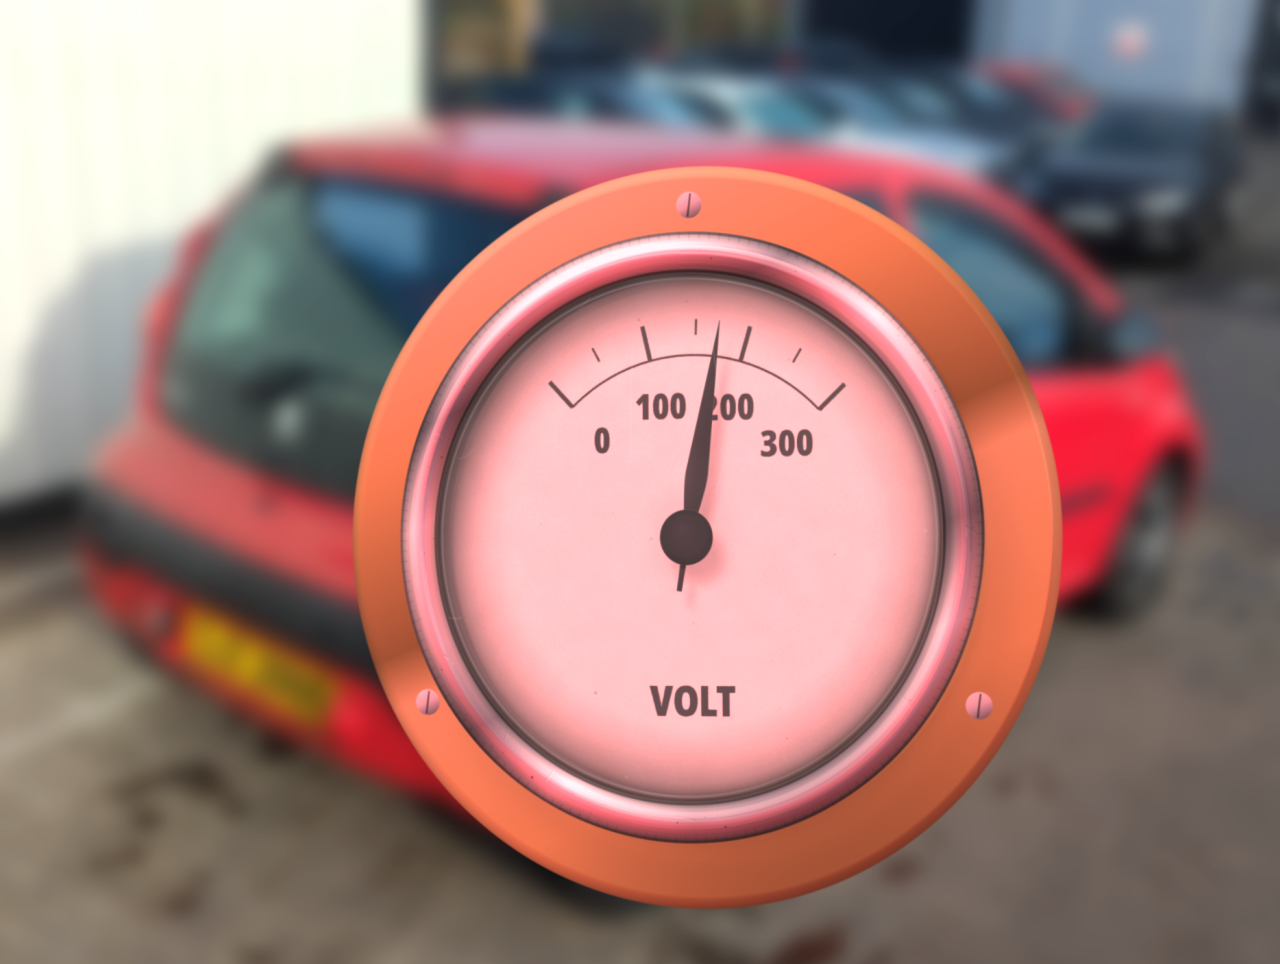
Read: value=175 unit=V
